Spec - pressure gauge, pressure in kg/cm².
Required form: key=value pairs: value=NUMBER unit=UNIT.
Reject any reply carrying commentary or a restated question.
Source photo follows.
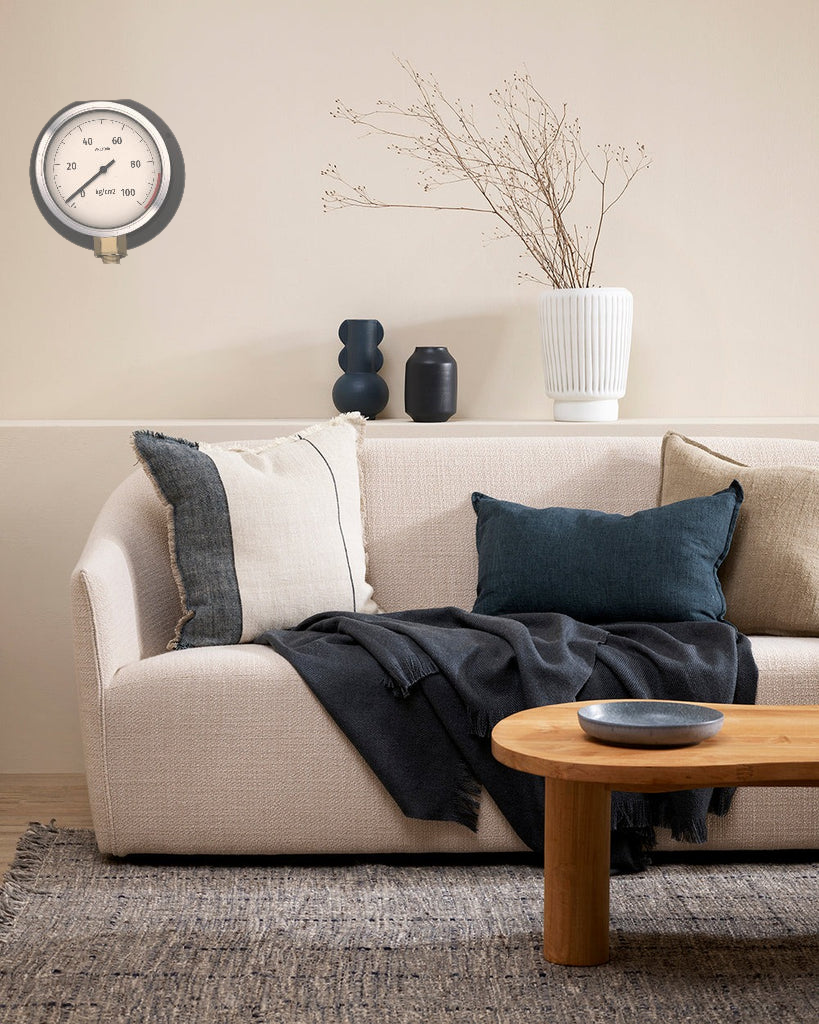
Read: value=2.5 unit=kg/cm²
